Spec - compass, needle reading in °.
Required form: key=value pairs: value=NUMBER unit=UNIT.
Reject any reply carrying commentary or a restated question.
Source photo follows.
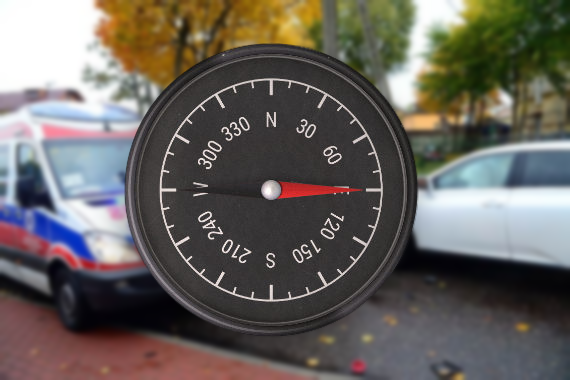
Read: value=90 unit=°
